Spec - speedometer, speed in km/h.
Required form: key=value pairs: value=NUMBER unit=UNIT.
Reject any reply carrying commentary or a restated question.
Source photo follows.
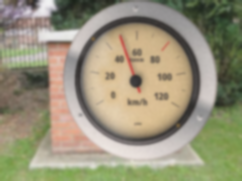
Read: value=50 unit=km/h
